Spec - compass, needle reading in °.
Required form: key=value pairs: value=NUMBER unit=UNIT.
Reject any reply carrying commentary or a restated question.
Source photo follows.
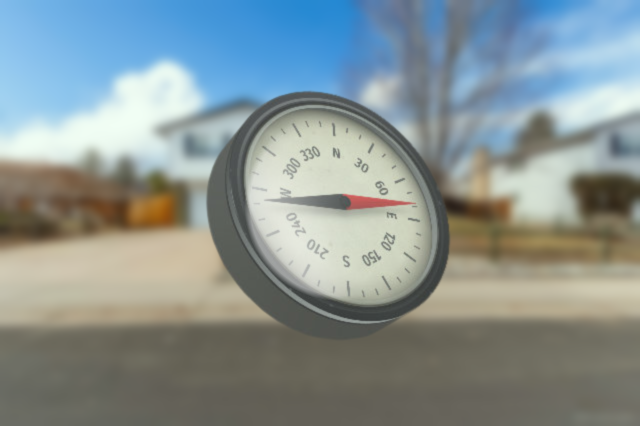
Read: value=80 unit=°
